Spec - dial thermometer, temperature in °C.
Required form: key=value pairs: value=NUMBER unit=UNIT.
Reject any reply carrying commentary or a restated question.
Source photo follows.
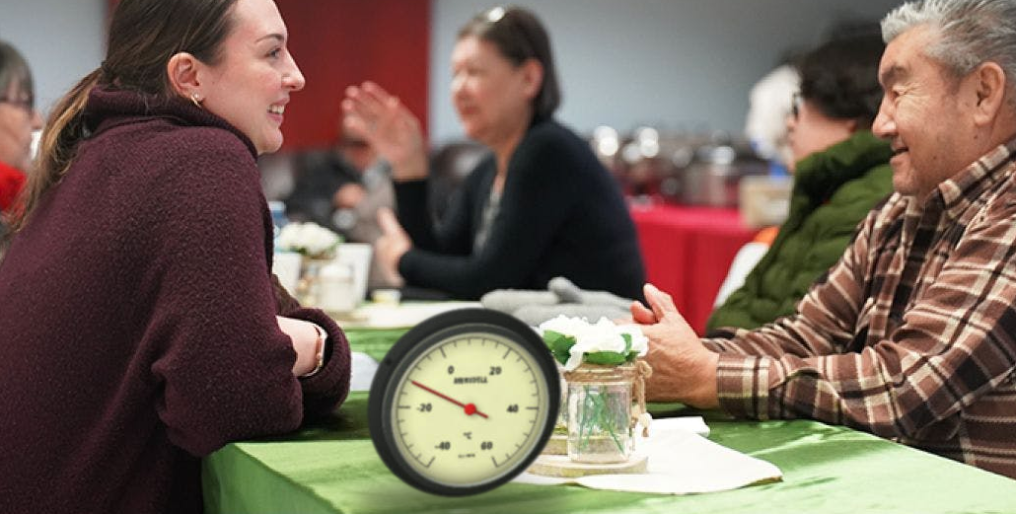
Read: value=-12 unit=°C
